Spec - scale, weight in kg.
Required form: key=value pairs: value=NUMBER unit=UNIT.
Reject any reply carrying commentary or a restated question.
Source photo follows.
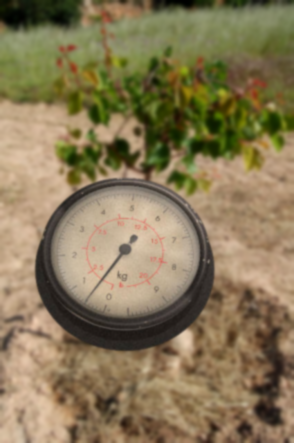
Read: value=0.5 unit=kg
